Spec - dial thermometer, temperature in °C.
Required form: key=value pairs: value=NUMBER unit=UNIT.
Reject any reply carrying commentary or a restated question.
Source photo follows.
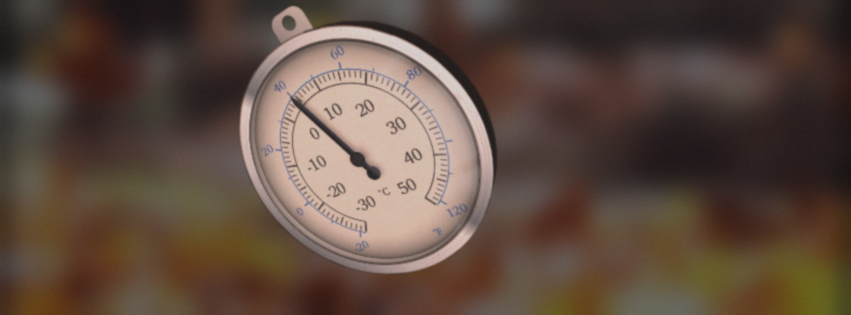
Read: value=5 unit=°C
